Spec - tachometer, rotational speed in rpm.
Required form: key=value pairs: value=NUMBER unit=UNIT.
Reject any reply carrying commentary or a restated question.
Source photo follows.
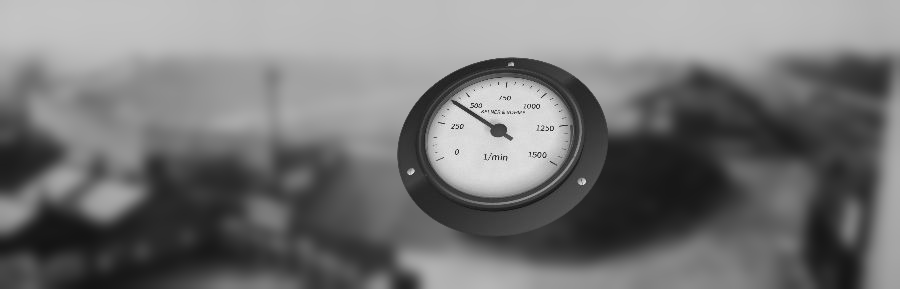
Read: value=400 unit=rpm
